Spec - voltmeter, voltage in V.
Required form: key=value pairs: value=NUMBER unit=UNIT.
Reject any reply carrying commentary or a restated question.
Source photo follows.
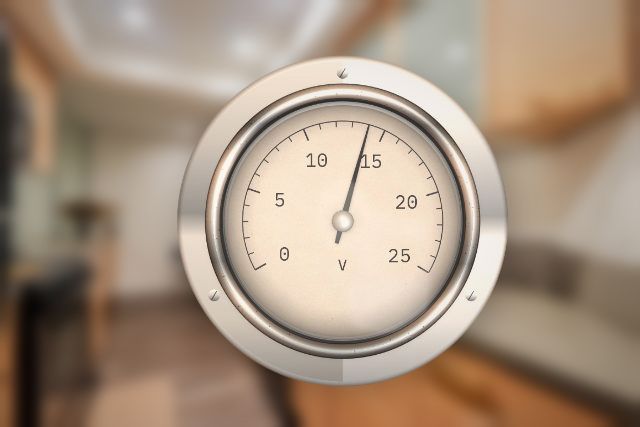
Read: value=14 unit=V
